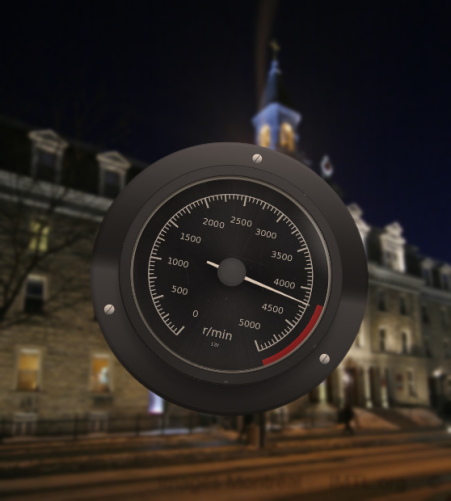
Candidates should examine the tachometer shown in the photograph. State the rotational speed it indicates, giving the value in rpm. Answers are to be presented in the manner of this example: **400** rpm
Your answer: **4200** rpm
